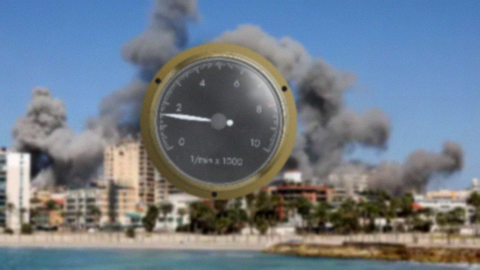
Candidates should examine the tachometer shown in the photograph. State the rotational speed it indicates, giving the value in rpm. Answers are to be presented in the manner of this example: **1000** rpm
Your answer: **1500** rpm
